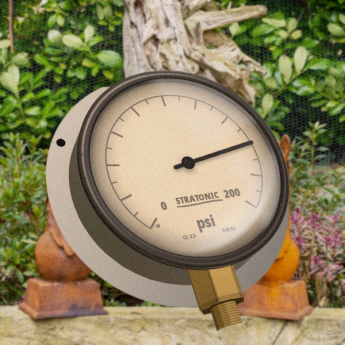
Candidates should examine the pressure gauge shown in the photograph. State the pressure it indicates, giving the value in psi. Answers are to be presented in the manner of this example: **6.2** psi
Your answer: **160** psi
